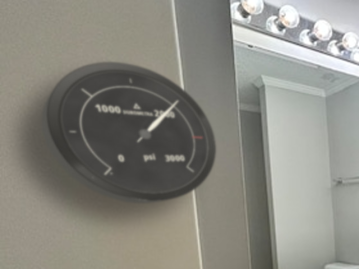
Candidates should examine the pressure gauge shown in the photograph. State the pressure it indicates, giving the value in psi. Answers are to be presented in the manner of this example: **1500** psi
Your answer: **2000** psi
